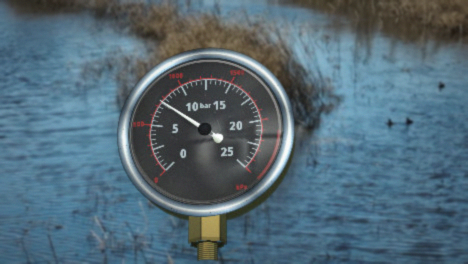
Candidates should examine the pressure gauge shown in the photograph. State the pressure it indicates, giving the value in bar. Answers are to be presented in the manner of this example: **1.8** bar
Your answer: **7.5** bar
